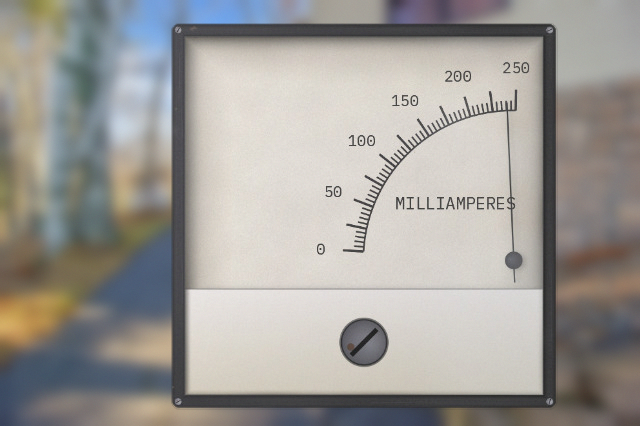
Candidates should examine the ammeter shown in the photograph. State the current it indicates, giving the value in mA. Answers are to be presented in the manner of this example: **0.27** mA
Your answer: **240** mA
